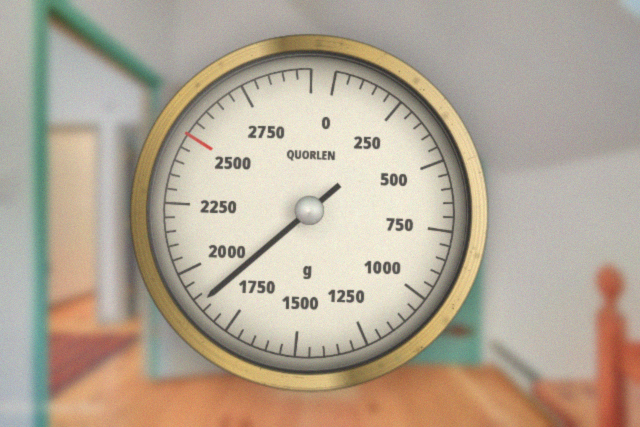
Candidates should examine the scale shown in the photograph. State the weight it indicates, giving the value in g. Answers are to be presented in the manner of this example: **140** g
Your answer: **1875** g
